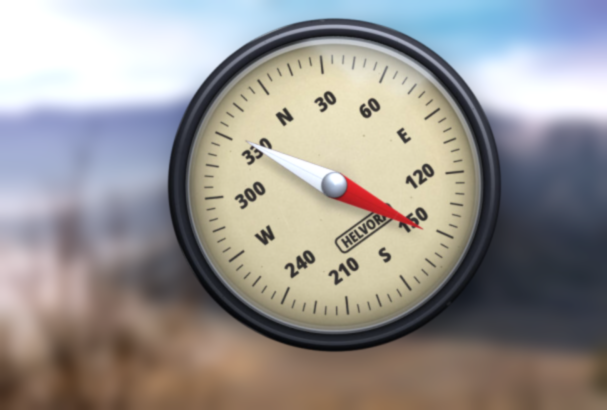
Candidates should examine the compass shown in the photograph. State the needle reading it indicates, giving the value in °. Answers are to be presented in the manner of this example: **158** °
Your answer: **152.5** °
